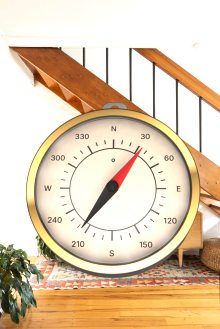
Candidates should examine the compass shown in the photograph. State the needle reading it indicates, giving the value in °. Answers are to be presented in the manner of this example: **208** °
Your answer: **35** °
